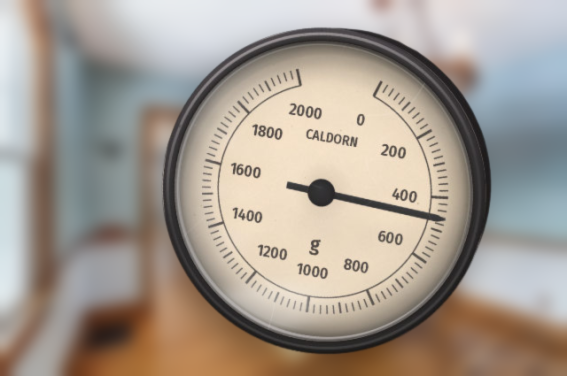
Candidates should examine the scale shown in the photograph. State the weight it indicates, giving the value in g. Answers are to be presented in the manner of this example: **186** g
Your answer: **460** g
